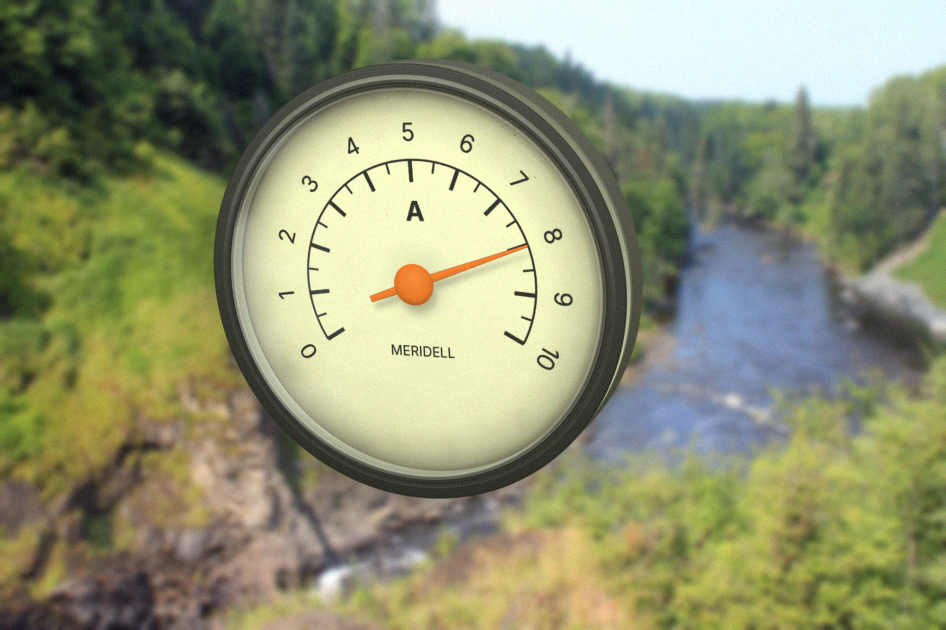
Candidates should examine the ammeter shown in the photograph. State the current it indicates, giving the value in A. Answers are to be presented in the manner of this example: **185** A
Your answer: **8** A
